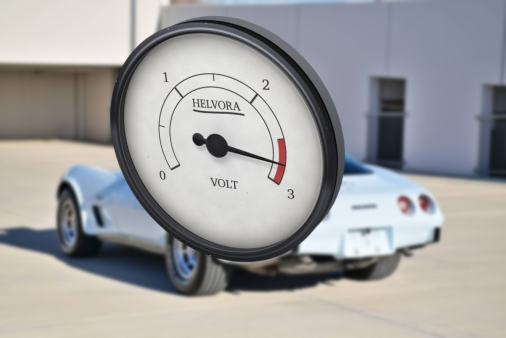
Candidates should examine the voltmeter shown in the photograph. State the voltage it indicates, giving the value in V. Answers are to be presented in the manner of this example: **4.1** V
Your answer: **2.75** V
